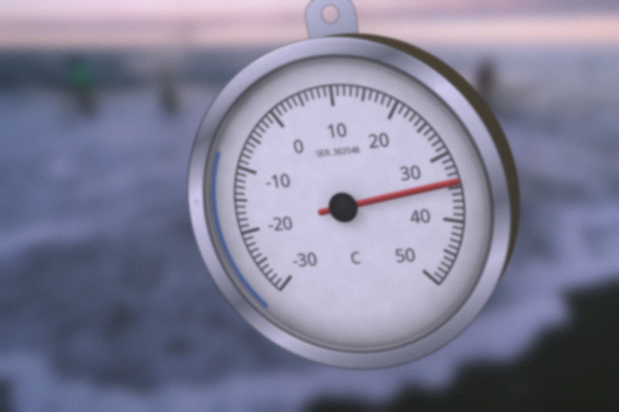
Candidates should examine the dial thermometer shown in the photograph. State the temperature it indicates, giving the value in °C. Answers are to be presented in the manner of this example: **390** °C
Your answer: **34** °C
